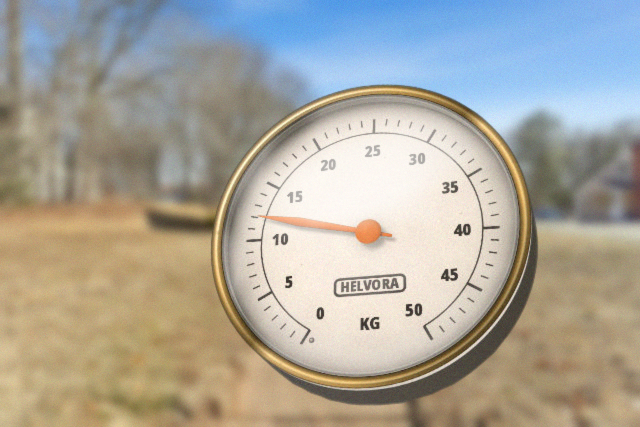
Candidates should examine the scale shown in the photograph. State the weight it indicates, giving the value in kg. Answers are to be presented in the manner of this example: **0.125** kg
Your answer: **12** kg
